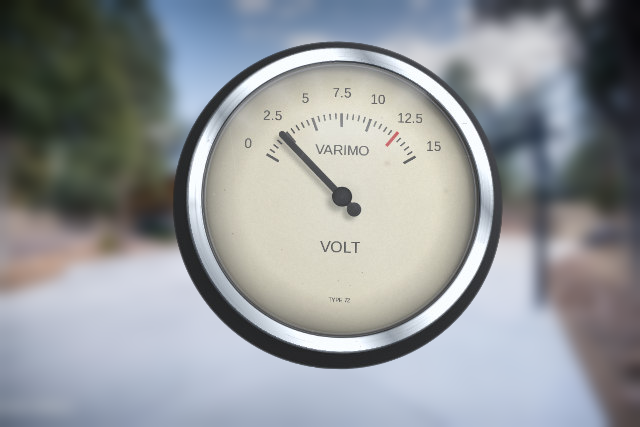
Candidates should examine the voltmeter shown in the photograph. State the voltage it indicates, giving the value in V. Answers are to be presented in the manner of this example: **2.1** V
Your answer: **2** V
